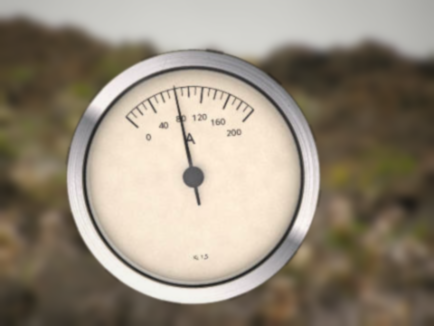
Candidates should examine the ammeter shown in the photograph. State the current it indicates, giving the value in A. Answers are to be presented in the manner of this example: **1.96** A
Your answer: **80** A
